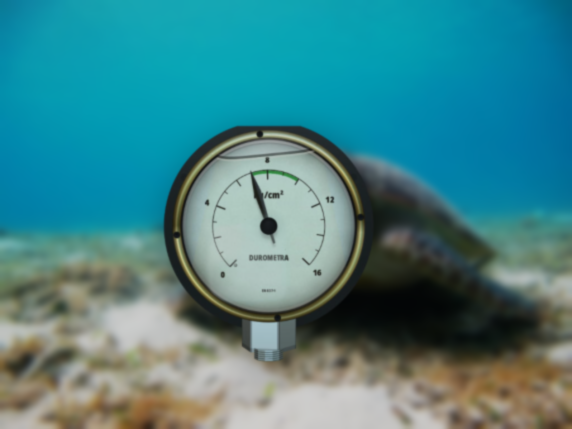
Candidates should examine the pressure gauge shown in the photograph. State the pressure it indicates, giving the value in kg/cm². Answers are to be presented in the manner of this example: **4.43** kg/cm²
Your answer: **7** kg/cm²
